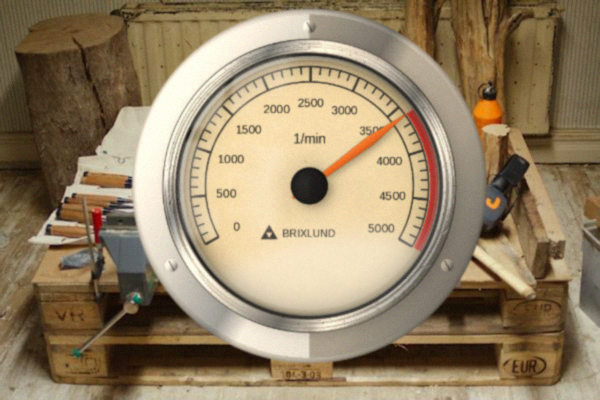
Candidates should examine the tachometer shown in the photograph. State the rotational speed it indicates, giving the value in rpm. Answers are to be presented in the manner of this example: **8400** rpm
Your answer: **3600** rpm
